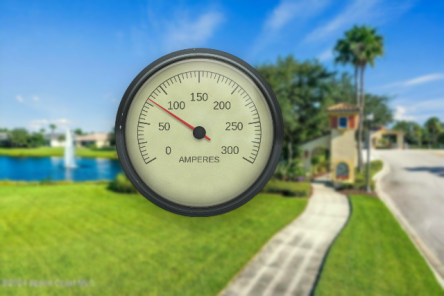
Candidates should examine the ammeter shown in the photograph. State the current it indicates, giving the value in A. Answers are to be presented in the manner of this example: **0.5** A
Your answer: **80** A
